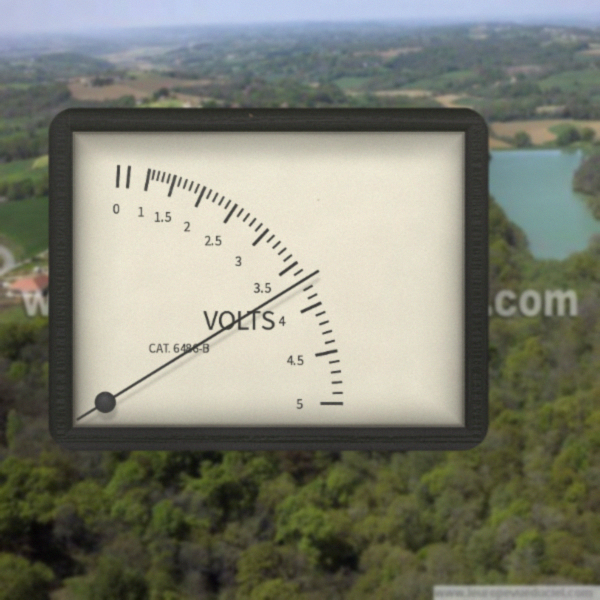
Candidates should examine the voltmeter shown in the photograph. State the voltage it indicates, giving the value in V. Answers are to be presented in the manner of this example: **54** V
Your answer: **3.7** V
